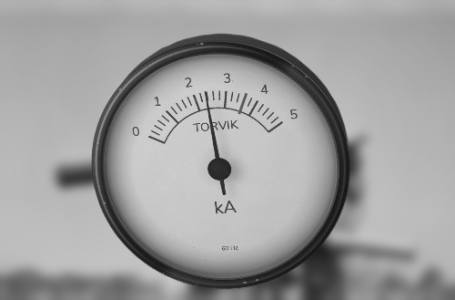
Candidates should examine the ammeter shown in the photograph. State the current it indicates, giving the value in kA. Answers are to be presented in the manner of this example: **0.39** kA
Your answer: **2.4** kA
